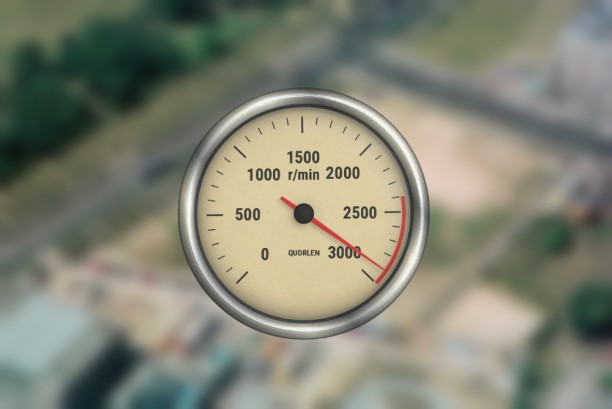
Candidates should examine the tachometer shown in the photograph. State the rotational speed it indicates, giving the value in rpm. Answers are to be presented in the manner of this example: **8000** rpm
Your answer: **2900** rpm
